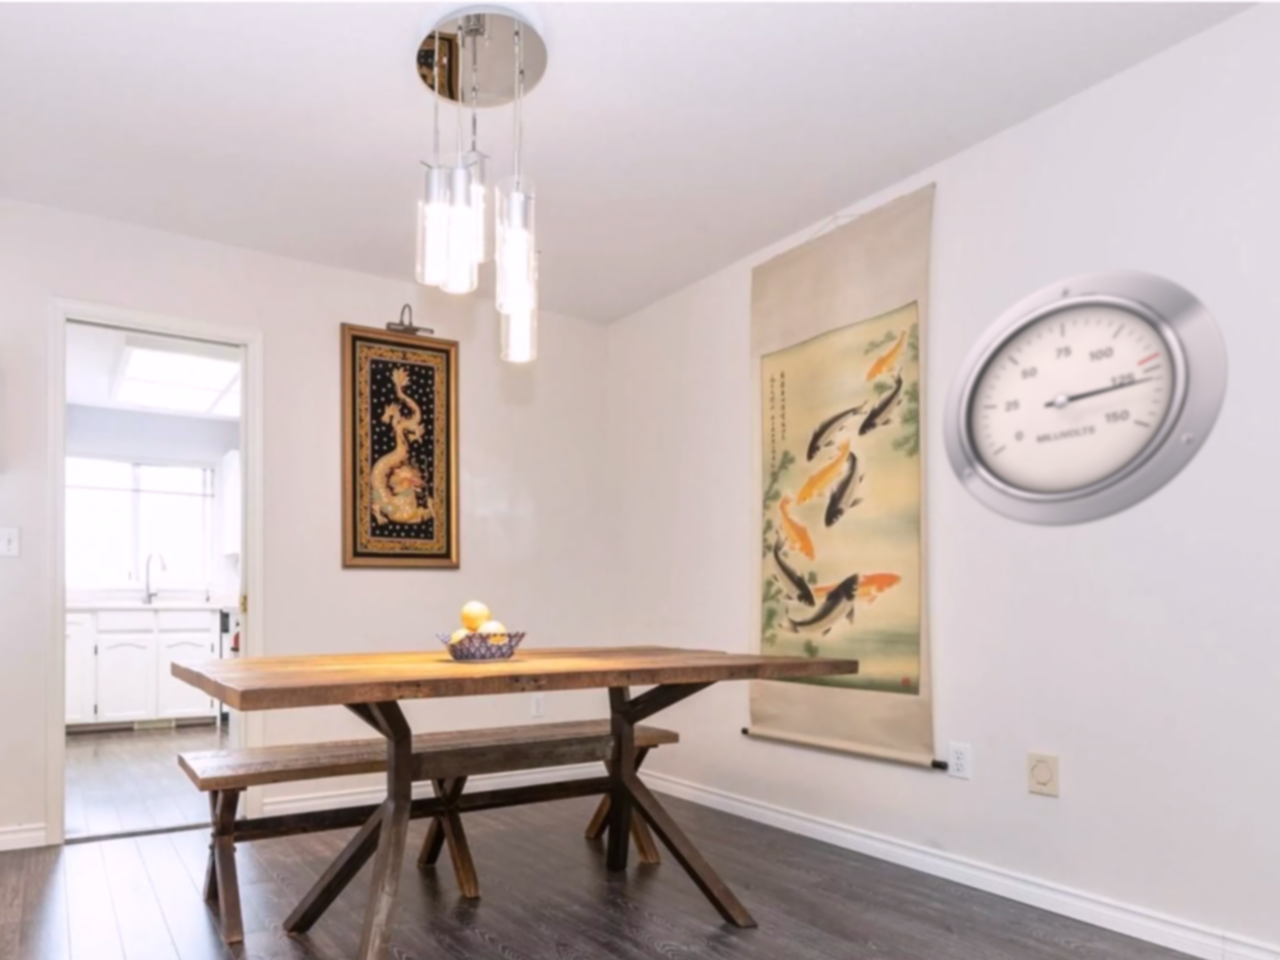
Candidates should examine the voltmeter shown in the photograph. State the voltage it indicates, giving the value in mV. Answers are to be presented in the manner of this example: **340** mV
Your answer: **130** mV
